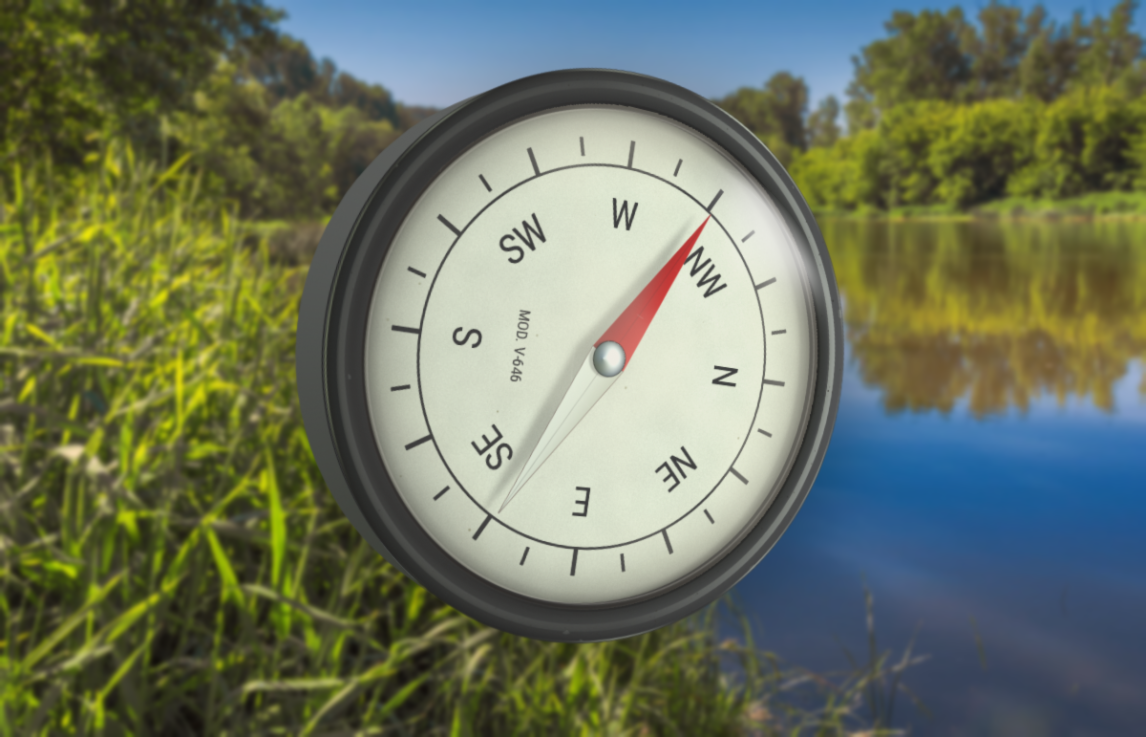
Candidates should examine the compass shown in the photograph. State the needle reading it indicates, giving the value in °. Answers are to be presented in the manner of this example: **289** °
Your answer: **300** °
